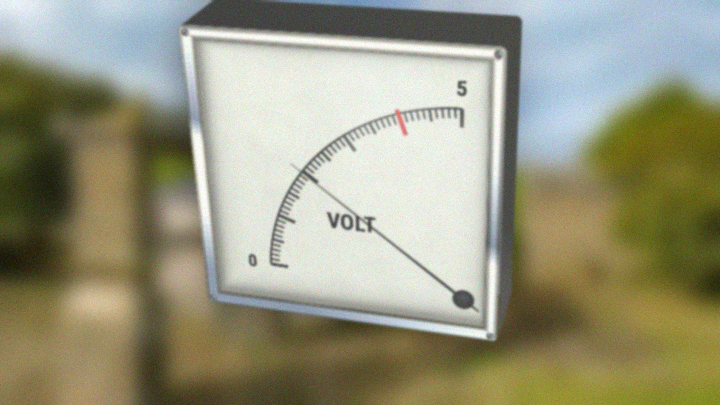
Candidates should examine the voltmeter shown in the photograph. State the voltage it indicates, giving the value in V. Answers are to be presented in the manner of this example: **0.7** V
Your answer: **2** V
